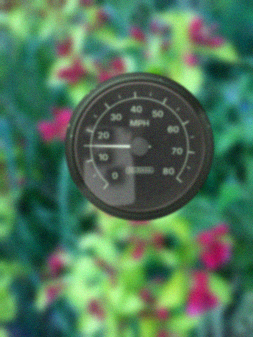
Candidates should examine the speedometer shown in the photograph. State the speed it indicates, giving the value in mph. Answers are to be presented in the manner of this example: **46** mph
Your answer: **15** mph
